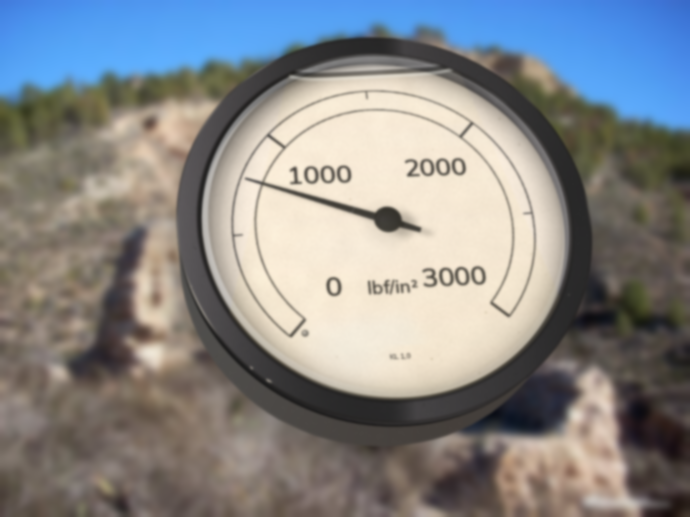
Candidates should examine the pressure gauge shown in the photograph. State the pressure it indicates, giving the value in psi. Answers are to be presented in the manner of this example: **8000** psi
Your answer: **750** psi
